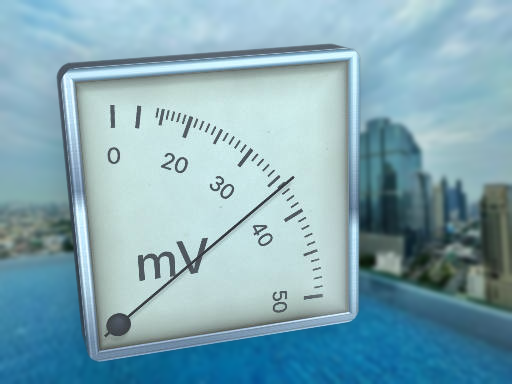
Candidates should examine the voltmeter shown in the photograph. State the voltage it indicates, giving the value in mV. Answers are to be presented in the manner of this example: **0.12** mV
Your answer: **36** mV
